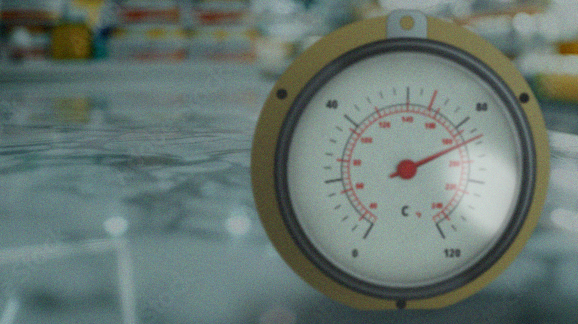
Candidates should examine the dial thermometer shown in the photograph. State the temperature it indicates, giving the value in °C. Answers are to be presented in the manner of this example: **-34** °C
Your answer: **86** °C
